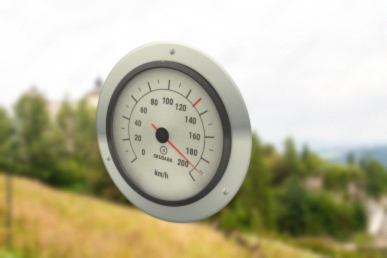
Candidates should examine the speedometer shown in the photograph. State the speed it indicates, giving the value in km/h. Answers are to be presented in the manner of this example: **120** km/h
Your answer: **190** km/h
